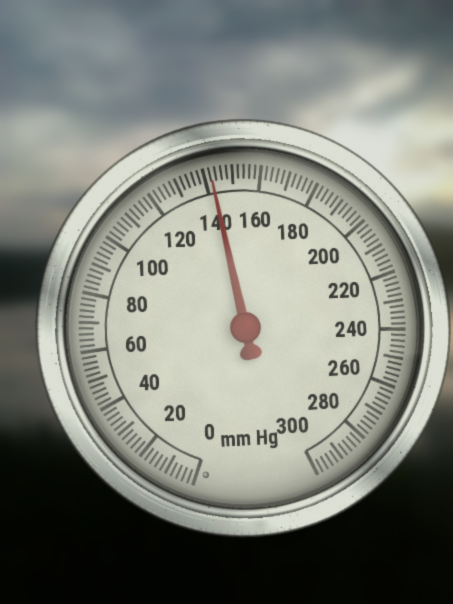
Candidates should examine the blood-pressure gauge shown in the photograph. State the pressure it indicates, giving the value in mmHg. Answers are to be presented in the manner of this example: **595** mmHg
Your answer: **142** mmHg
